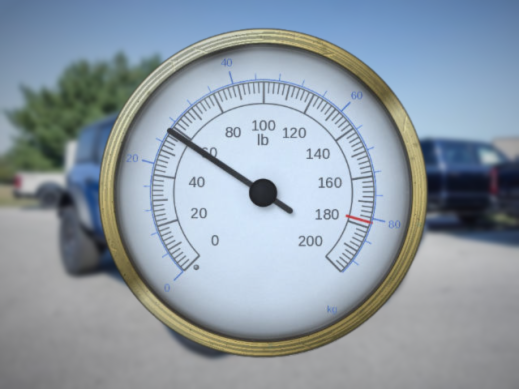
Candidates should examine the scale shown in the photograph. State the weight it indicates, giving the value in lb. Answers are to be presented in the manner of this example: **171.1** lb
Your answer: **58** lb
